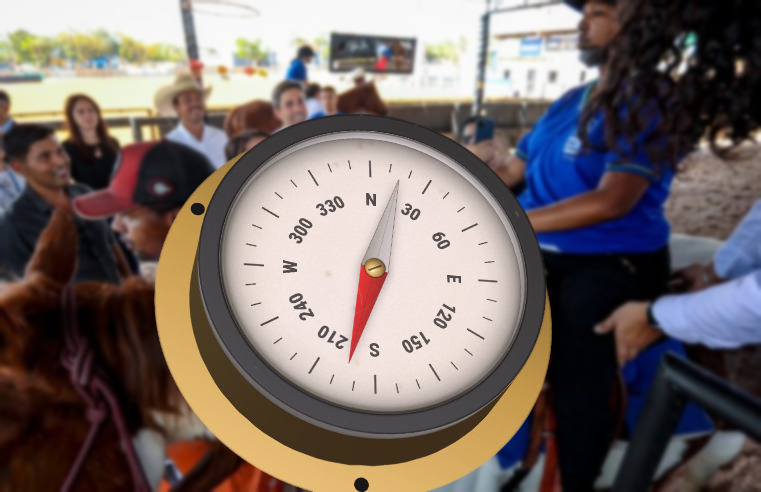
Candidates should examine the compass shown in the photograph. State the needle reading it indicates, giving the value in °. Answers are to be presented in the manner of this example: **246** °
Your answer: **195** °
